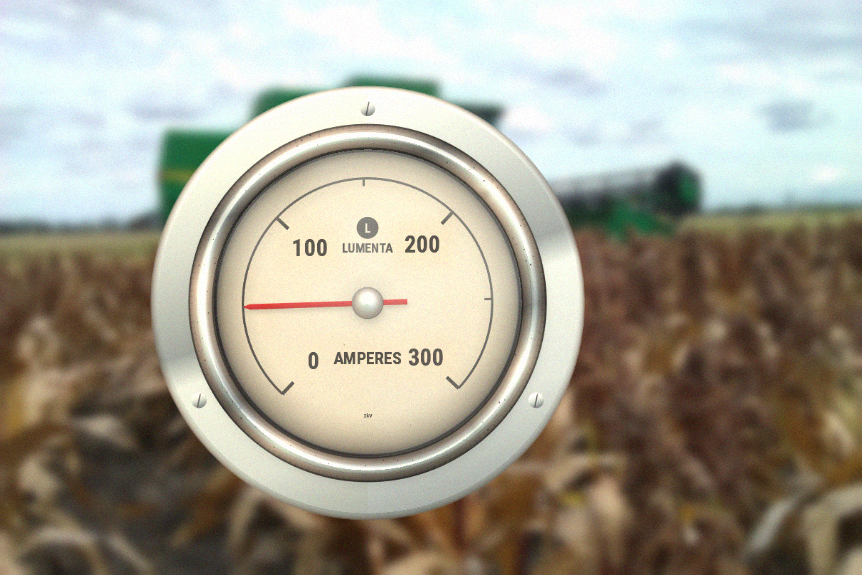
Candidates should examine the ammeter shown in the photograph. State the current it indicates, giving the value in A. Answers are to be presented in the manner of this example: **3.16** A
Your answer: **50** A
